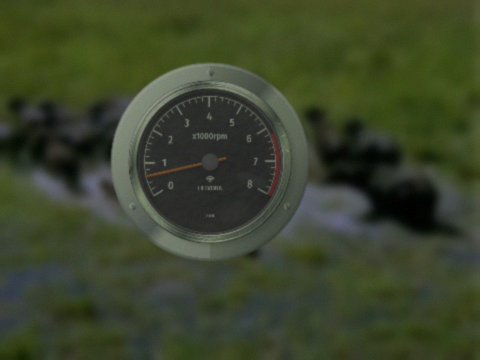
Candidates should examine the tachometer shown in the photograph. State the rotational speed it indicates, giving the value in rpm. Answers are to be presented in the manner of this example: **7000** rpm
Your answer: **600** rpm
